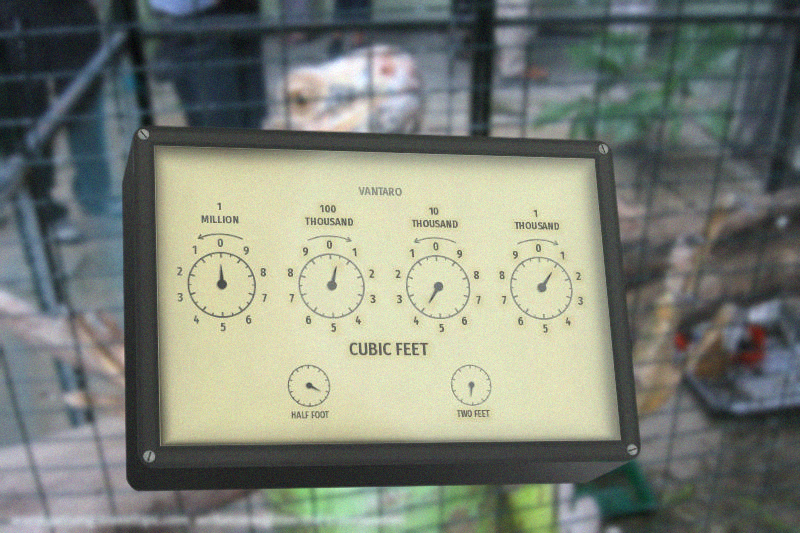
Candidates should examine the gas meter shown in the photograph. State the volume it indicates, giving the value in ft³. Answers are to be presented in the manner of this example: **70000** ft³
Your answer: **4100** ft³
